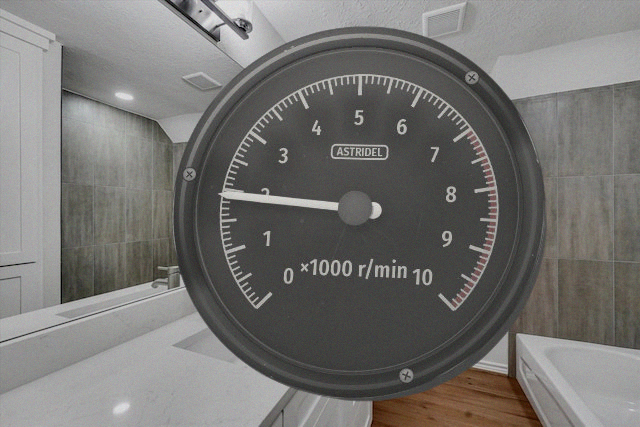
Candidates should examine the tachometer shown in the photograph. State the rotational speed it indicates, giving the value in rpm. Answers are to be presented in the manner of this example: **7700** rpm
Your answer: **1900** rpm
